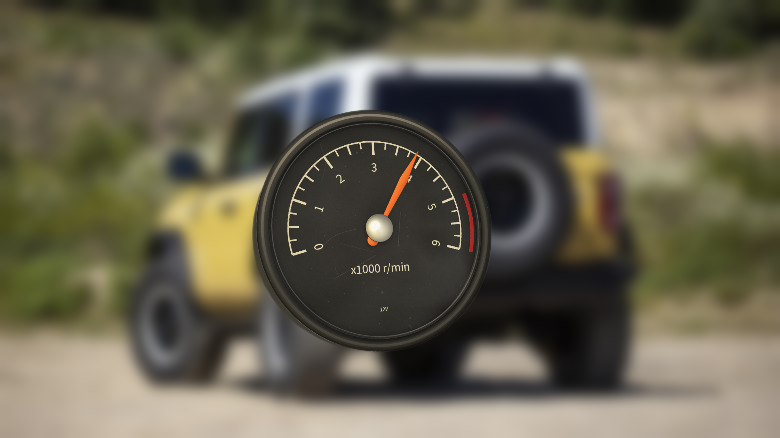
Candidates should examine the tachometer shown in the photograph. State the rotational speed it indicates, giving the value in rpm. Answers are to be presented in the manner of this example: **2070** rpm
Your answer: **3875** rpm
